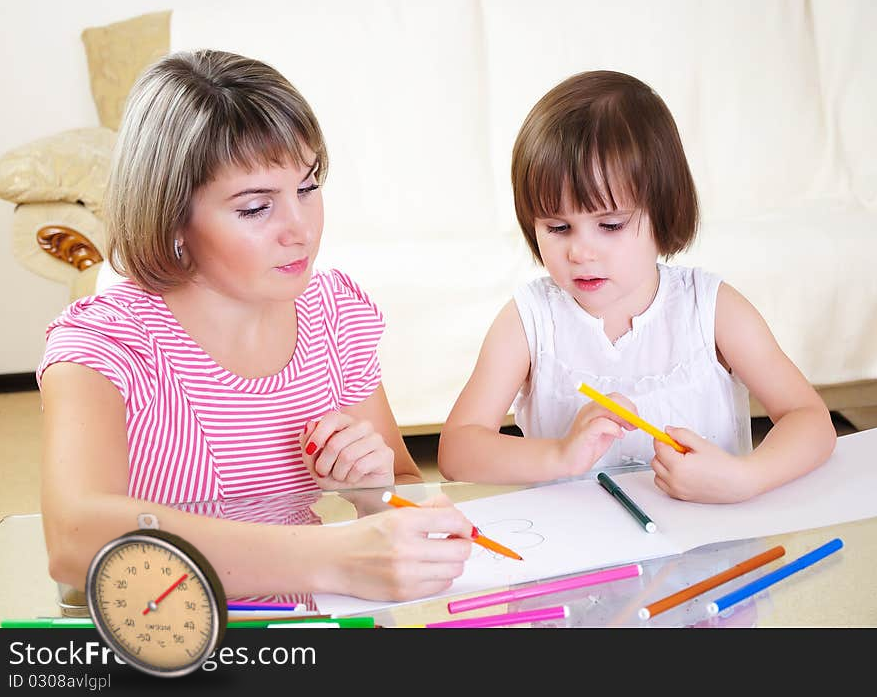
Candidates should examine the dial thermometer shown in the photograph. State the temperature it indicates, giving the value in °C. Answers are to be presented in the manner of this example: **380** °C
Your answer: **18** °C
